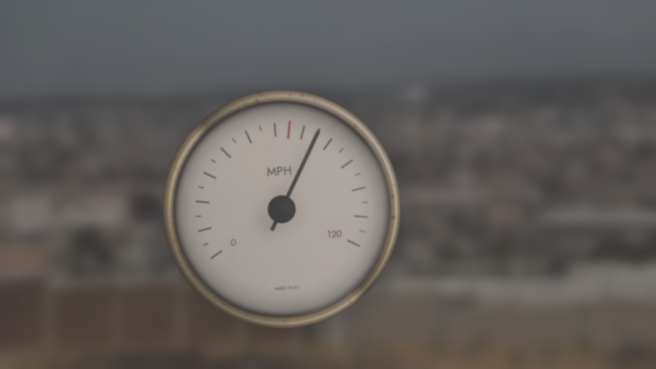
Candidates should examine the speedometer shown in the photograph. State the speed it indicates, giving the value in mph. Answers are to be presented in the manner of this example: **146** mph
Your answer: **75** mph
